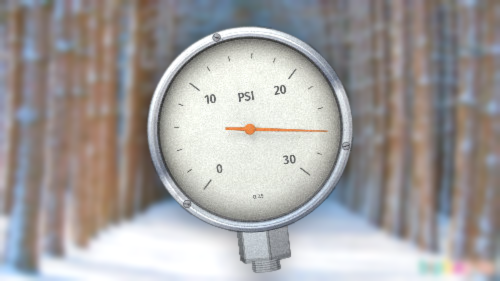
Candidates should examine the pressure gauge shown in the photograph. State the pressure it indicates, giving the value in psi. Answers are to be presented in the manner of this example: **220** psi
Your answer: **26** psi
